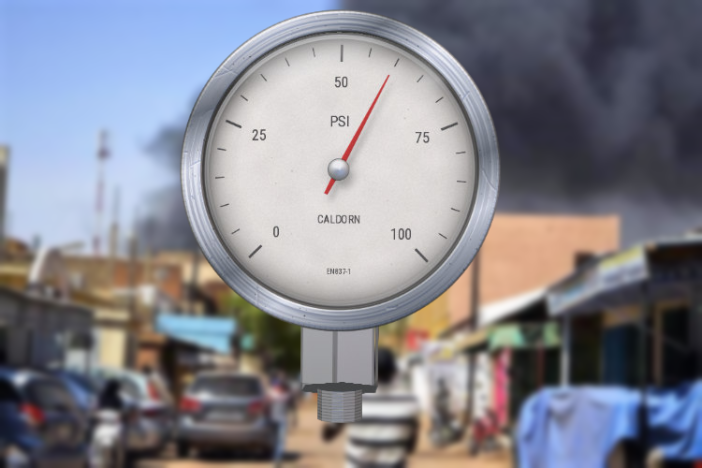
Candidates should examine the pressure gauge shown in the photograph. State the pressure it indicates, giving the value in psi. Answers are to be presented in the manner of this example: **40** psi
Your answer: **60** psi
